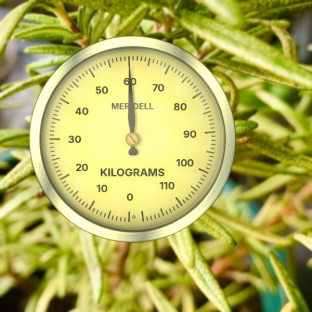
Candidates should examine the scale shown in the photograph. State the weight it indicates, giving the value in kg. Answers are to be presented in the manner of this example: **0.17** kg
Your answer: **60** kg
